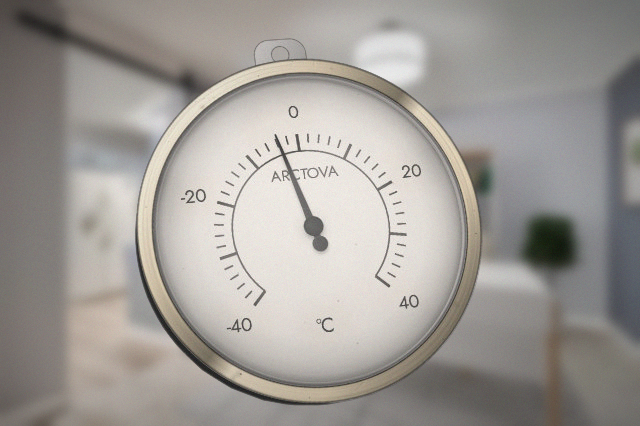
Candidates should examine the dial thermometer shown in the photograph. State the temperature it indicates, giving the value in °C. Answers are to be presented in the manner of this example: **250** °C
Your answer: **-4** °C
